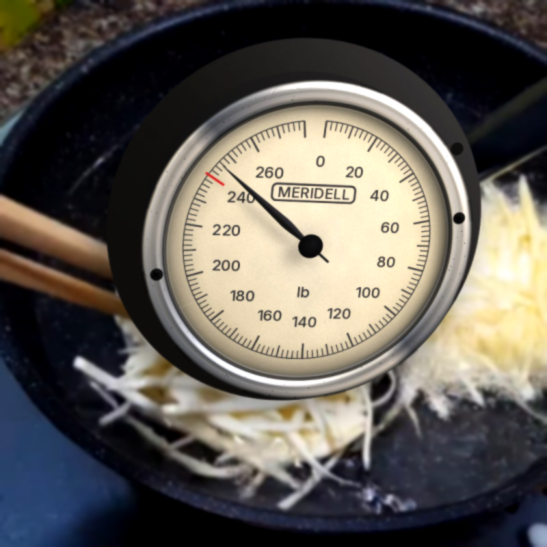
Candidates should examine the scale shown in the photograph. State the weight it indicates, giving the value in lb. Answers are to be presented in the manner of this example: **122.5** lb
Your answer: **246** lb
